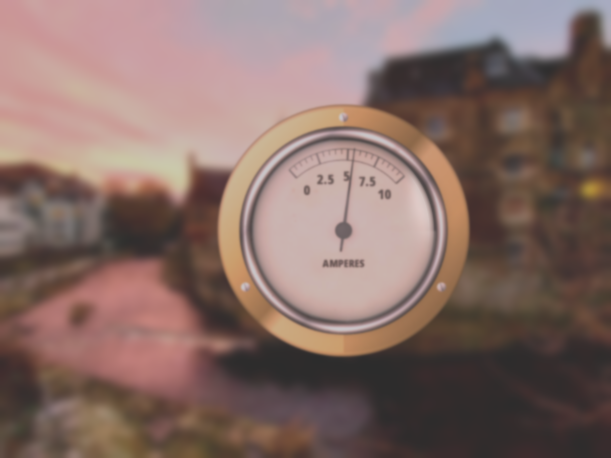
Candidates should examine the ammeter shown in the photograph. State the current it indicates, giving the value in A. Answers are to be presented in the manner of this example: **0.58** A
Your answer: **5.5** A
